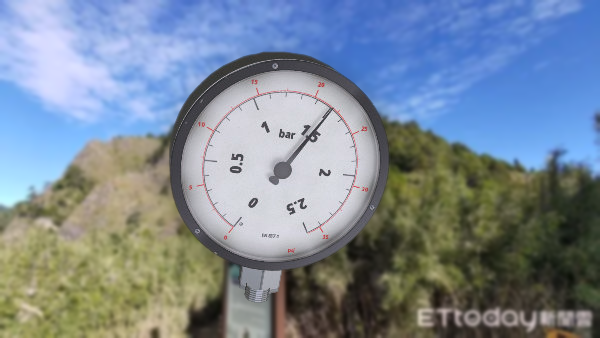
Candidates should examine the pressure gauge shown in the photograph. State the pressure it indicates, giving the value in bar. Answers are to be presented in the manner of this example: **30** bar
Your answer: **1.5** bar
